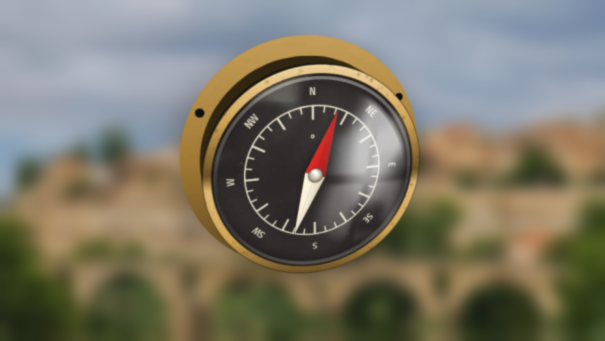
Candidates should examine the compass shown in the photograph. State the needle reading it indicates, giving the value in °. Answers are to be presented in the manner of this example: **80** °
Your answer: **20** °
